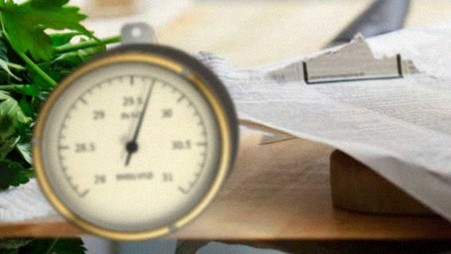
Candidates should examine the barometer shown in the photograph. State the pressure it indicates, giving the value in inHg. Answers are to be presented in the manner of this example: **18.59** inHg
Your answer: **29.7** inHg
